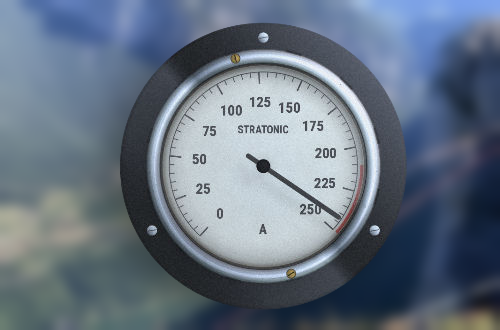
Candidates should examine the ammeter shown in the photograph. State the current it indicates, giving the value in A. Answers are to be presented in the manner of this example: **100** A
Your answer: **242.5** A
